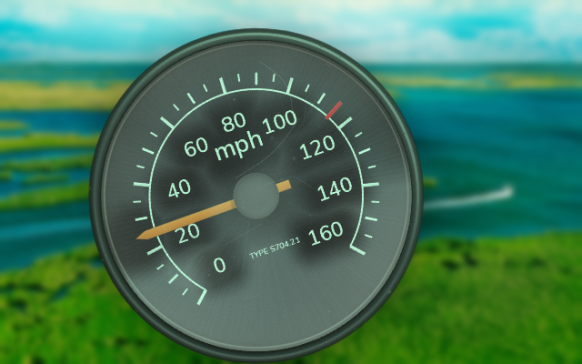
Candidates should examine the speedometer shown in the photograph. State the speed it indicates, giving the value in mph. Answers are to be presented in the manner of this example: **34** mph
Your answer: **25** mph
